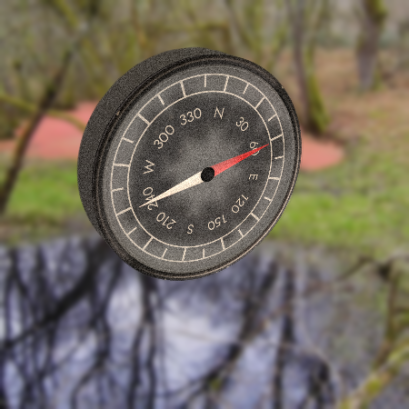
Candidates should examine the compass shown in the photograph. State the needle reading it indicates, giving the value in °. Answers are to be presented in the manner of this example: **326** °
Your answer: **60** °
